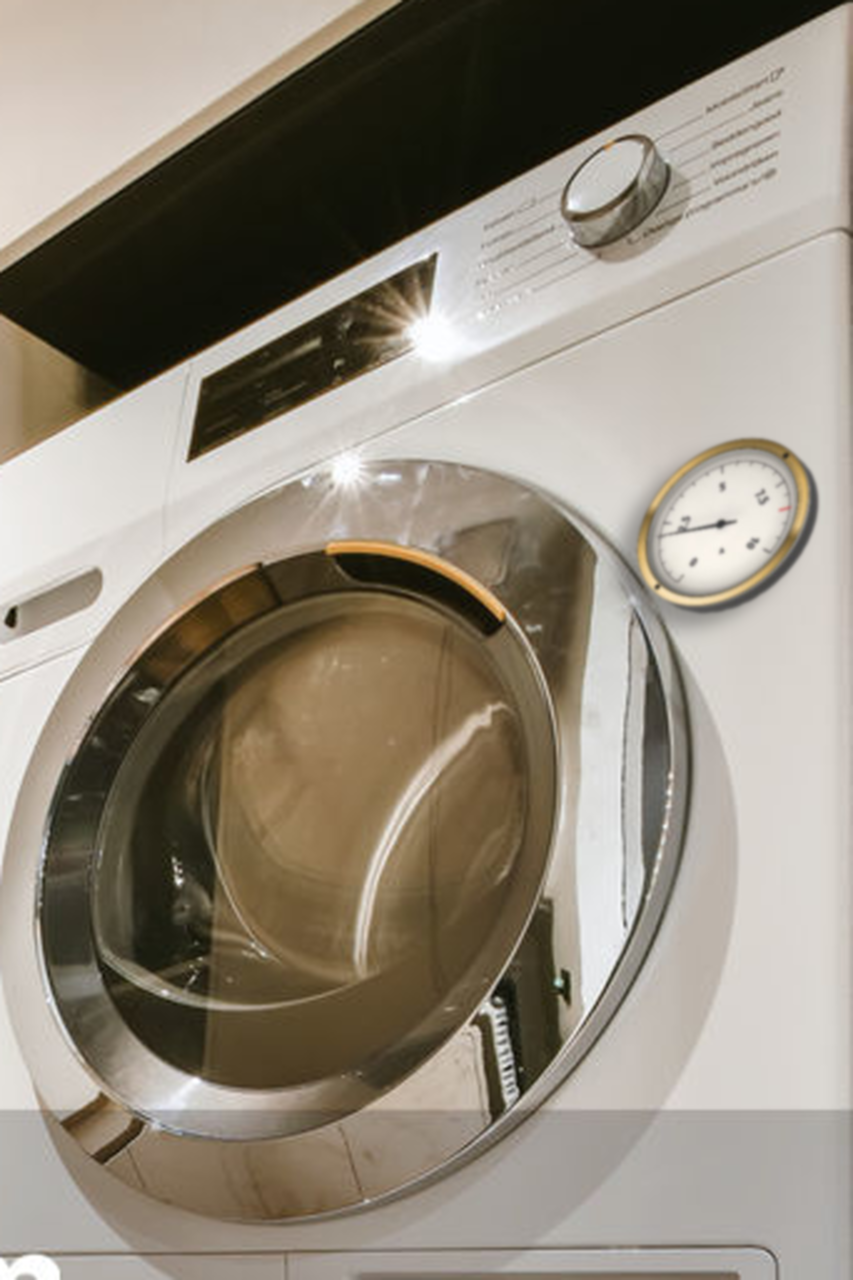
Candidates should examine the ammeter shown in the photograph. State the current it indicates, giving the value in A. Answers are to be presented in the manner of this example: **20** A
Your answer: **2** A
